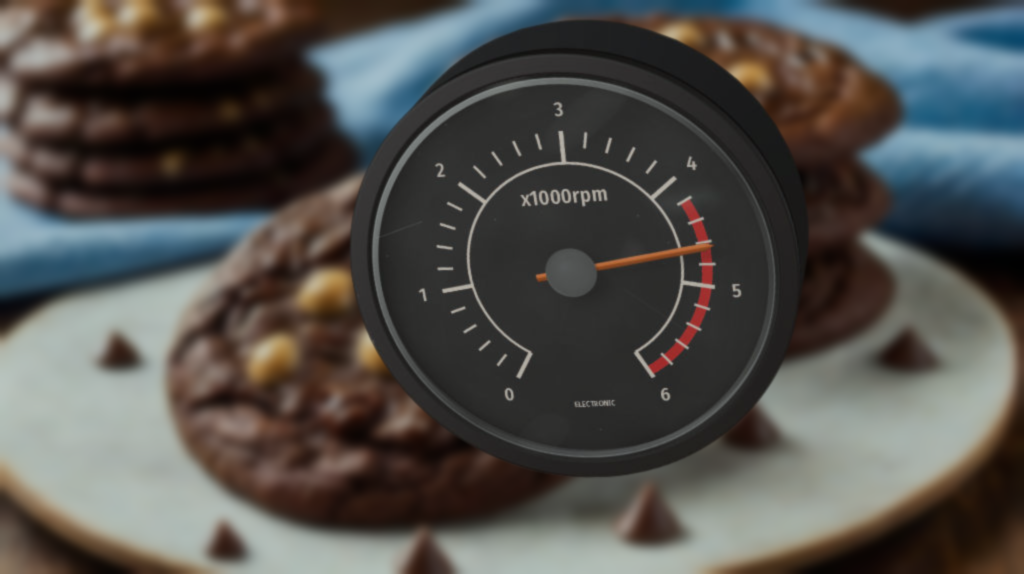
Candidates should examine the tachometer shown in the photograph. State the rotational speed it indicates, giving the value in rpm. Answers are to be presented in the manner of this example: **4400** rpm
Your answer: **4600** rpm
